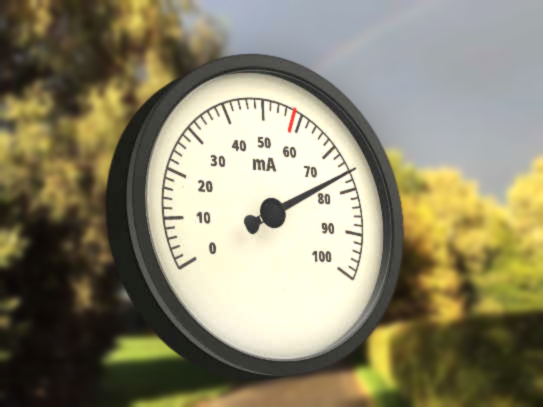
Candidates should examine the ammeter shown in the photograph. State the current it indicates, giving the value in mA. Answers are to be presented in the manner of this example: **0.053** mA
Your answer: **76** mA
